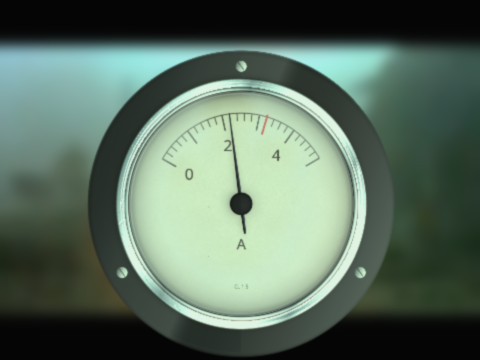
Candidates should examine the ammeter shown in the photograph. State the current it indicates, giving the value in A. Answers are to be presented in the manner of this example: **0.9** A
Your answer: **2.2** A
